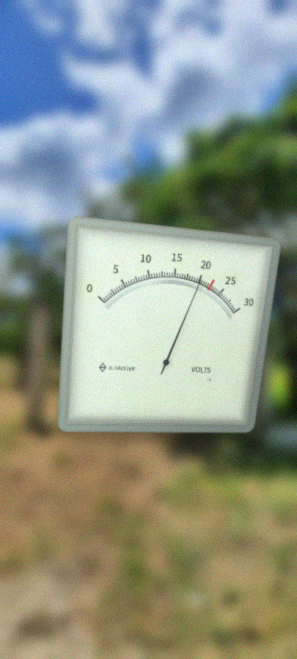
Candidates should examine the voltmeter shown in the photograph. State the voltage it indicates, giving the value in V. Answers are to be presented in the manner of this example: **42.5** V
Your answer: **20** V
